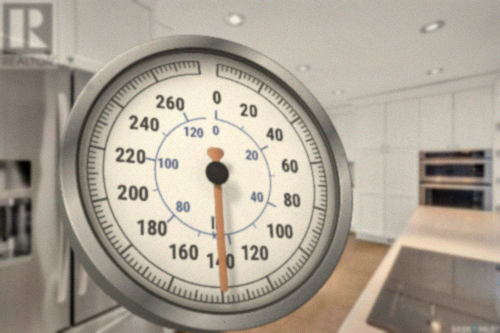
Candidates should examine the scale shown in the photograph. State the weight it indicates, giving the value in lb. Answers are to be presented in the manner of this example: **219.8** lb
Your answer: **140** lb
